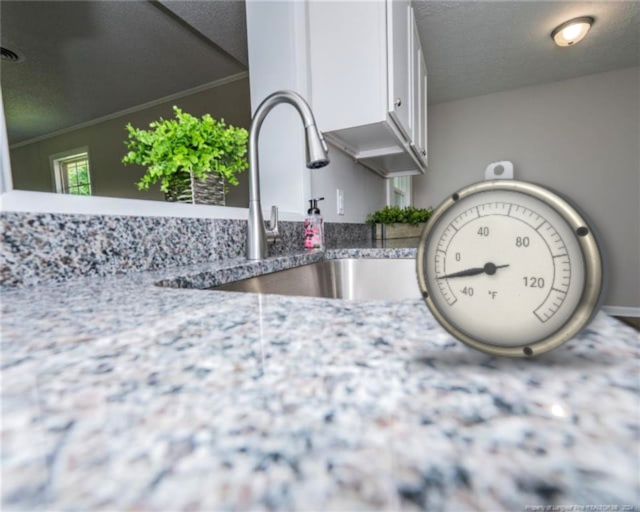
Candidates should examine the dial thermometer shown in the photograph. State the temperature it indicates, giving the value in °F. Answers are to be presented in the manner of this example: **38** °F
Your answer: **-20** °F
